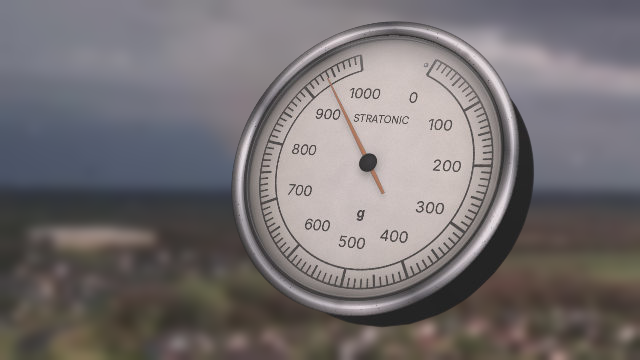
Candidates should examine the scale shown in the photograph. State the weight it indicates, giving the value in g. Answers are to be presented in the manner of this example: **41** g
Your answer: **940** g
